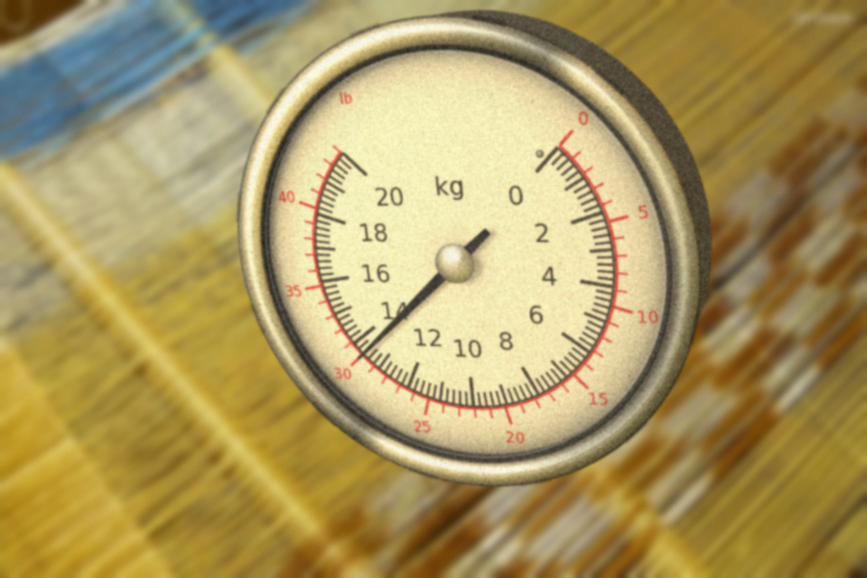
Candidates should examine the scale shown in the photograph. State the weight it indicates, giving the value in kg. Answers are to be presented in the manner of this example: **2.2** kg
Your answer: **13.6** kg
